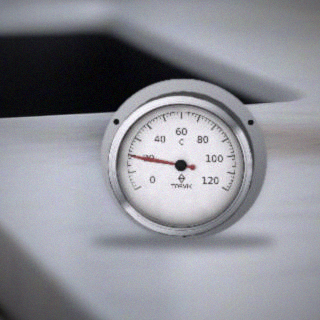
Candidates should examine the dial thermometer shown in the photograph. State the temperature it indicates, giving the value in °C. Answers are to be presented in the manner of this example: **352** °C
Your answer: **20** °C
